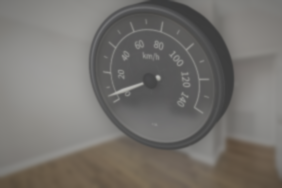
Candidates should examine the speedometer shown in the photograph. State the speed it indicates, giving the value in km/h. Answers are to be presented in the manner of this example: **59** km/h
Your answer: **5** km/h
